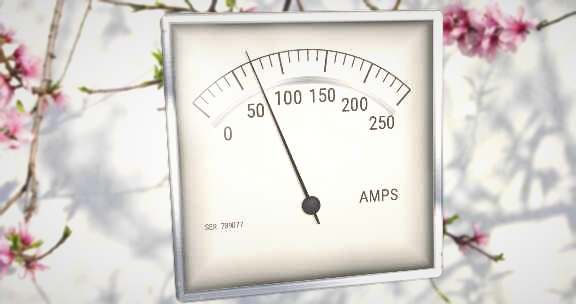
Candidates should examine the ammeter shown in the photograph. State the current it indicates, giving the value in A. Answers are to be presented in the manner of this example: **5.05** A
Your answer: **70** A
